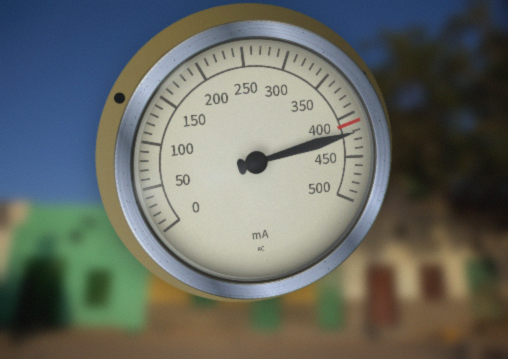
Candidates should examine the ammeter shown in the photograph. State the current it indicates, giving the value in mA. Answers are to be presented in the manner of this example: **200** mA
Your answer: **420** mA
